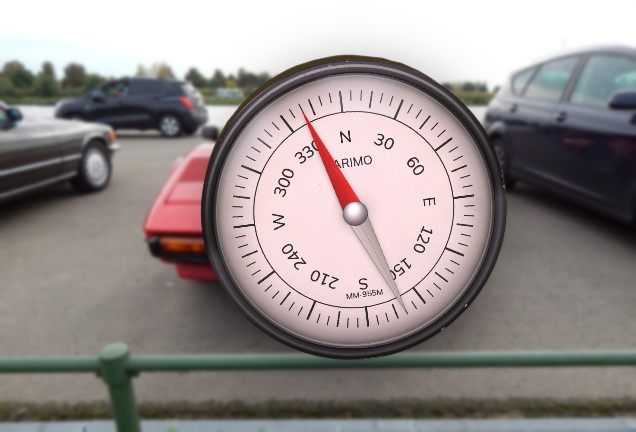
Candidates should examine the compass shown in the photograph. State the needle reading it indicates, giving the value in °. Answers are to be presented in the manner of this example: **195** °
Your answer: **340** °
